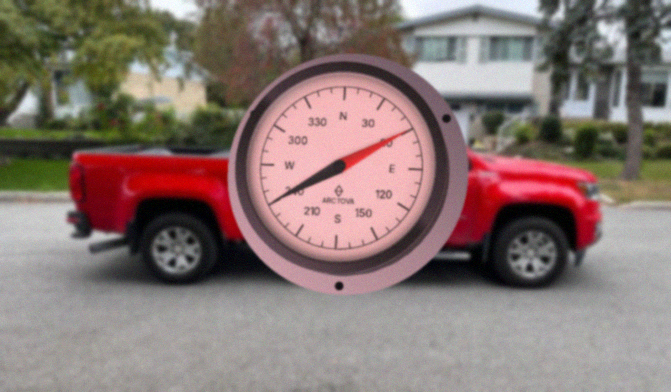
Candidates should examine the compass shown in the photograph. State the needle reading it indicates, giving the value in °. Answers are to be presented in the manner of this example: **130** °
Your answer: **60** °
